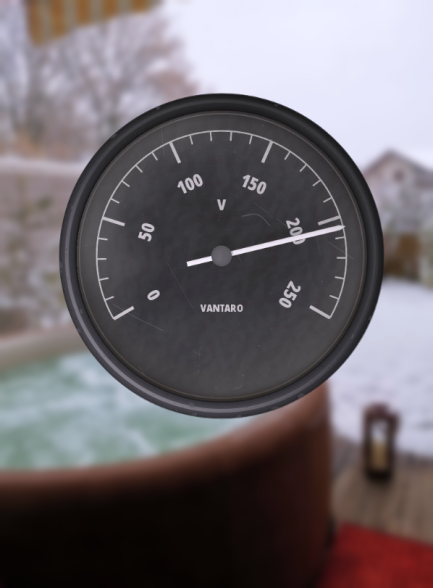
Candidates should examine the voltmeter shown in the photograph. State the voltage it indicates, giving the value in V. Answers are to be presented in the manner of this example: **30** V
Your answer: **205** V
